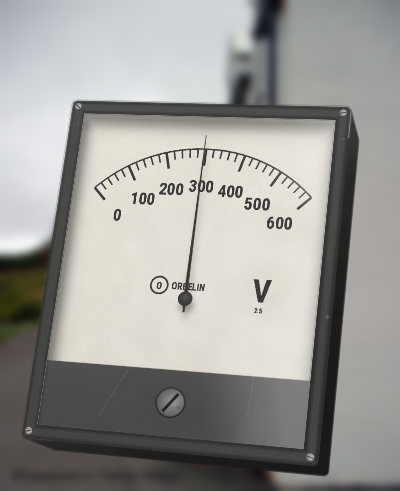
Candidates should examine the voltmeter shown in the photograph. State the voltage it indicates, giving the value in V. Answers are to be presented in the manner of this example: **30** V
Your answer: **300** V
